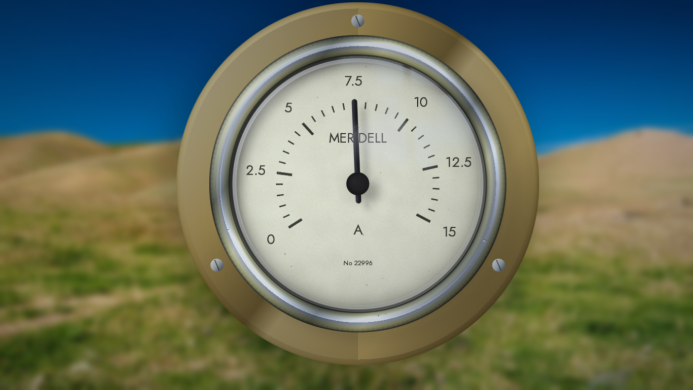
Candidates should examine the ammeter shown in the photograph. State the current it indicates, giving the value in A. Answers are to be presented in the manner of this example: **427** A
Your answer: **7.5** A
